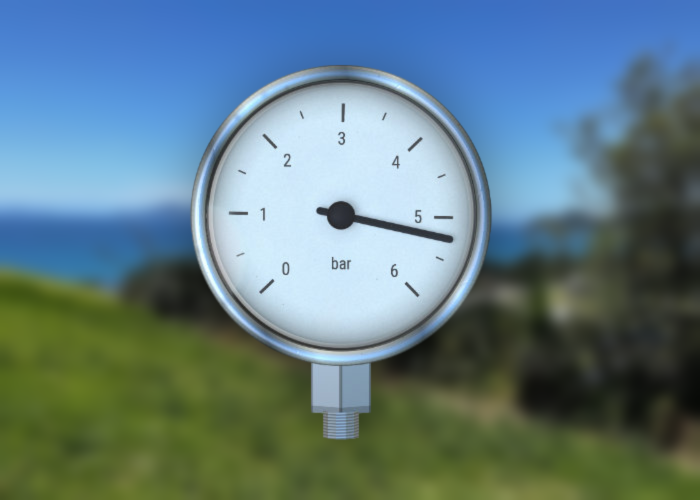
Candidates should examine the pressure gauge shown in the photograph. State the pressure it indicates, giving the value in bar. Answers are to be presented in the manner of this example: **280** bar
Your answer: **5.25** bar
